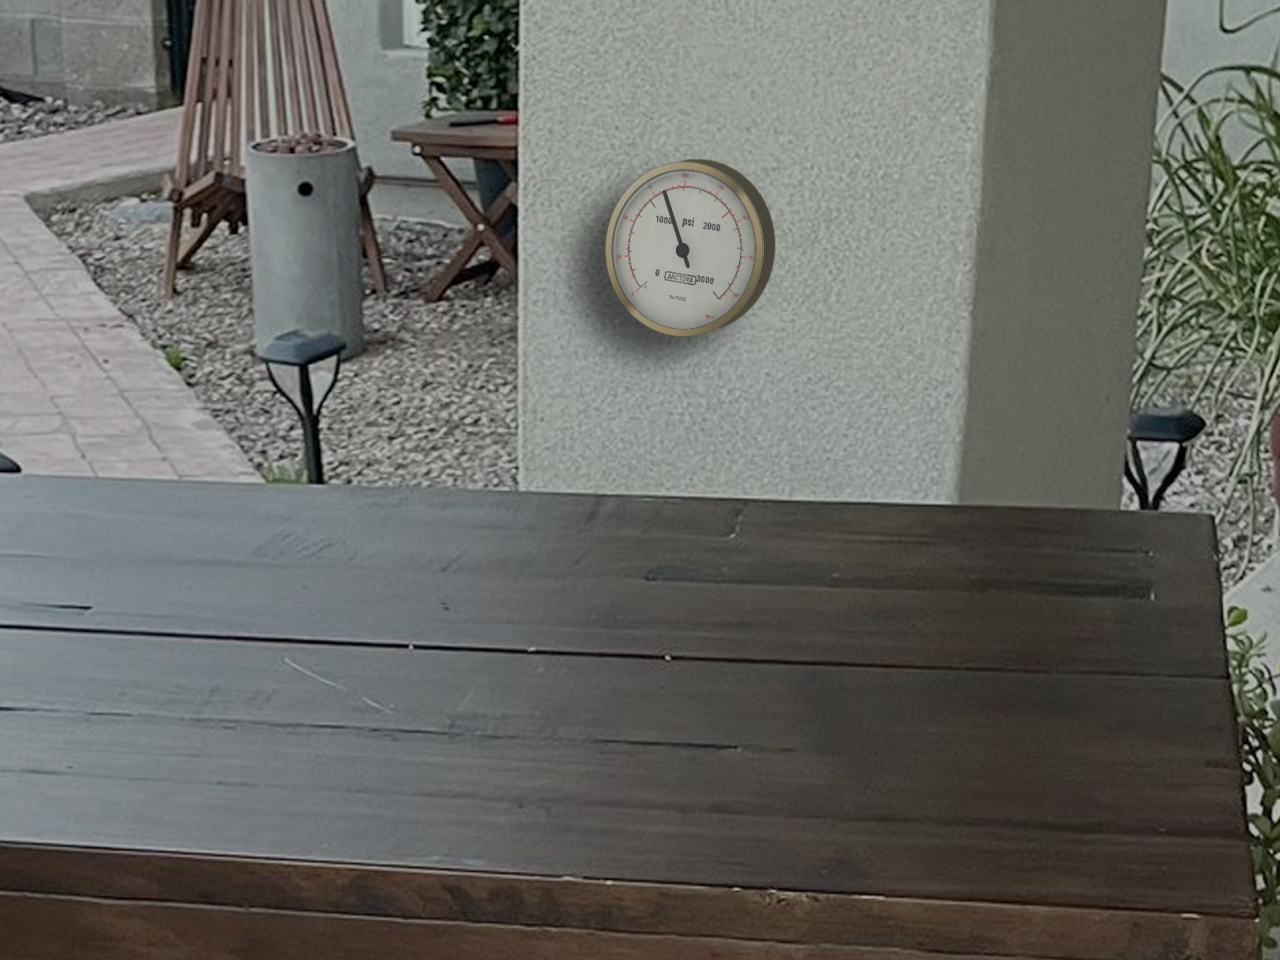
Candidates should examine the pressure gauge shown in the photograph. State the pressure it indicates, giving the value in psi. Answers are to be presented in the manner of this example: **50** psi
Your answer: **1200** psi
